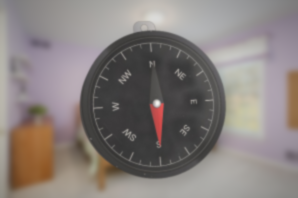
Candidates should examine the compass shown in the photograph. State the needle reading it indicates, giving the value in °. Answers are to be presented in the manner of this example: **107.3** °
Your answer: **180** °
